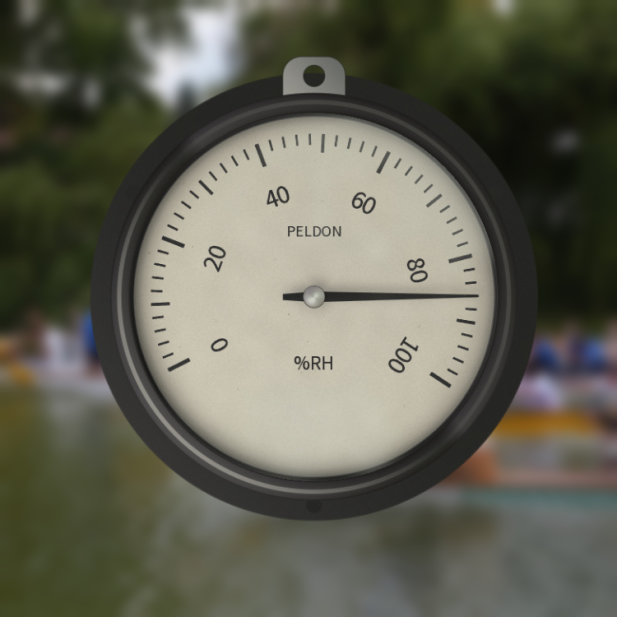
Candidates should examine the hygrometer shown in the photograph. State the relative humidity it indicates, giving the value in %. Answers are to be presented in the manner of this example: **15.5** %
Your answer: **86** %
